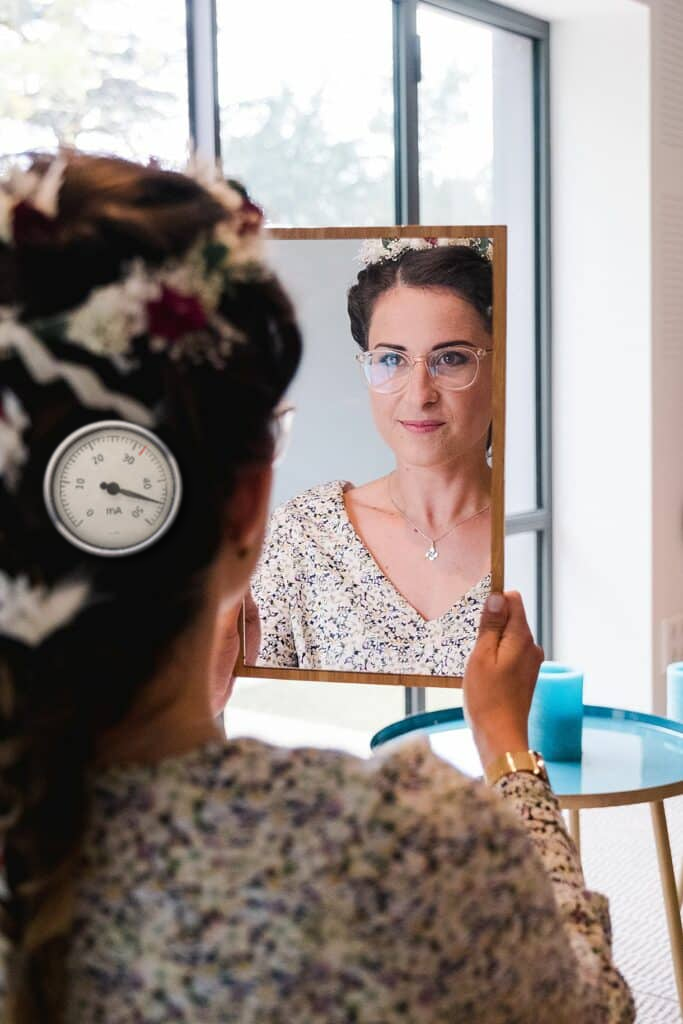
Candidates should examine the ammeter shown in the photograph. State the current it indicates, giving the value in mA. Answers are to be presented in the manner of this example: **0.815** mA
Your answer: **45** mA
